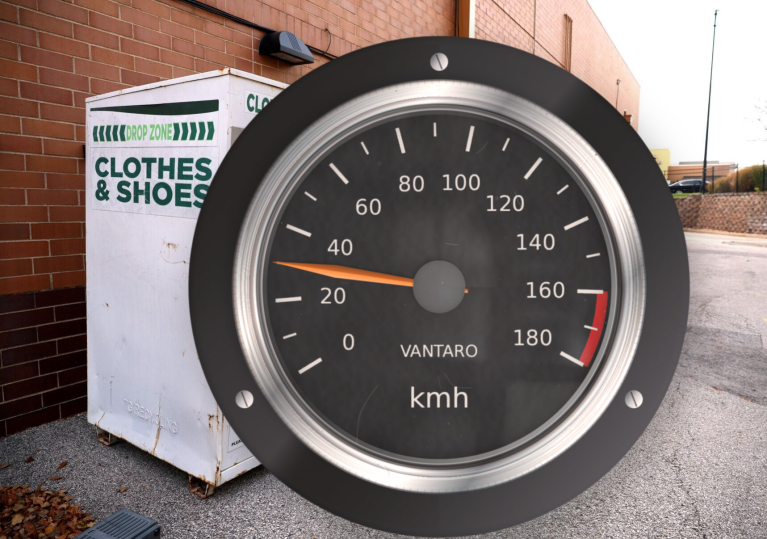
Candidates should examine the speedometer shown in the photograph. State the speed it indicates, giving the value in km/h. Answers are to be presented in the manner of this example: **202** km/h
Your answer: **30** km/h
